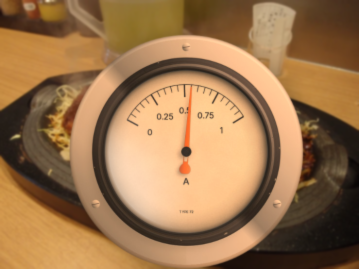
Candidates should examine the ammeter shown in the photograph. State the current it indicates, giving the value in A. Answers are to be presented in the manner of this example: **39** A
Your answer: **0.55** A
